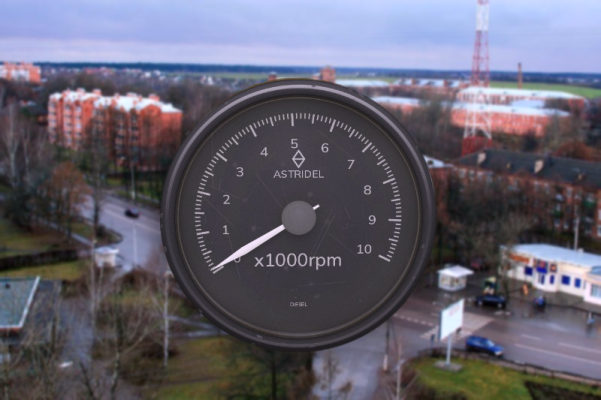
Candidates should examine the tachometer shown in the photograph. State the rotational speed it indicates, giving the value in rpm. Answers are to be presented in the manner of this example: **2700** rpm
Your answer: **100** rpm
